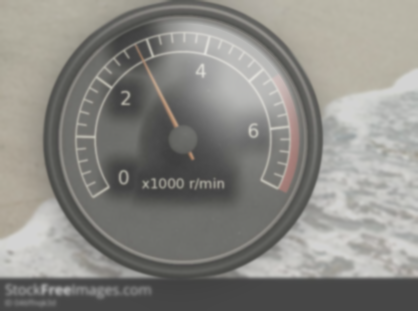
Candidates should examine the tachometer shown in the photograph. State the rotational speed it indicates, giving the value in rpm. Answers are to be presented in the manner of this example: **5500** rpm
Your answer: **2800** rpm
